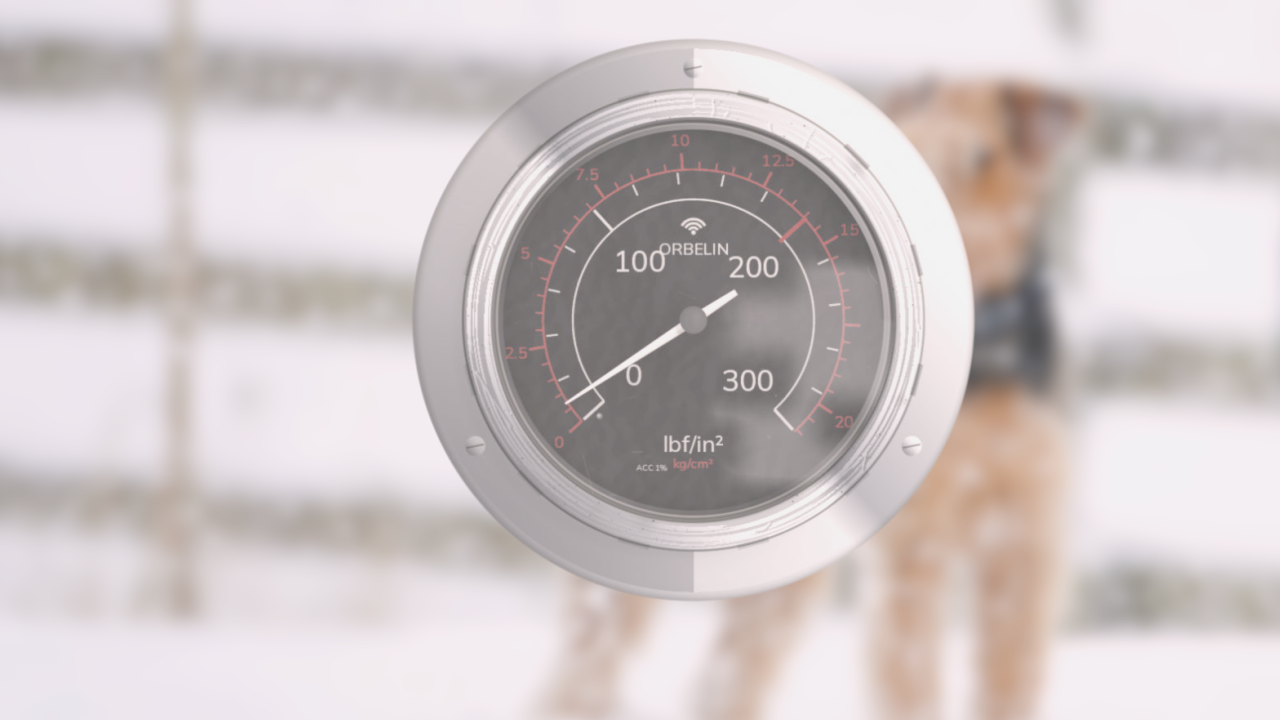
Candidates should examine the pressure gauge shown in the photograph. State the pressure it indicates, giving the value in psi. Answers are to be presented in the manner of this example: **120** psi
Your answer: **10** psi
